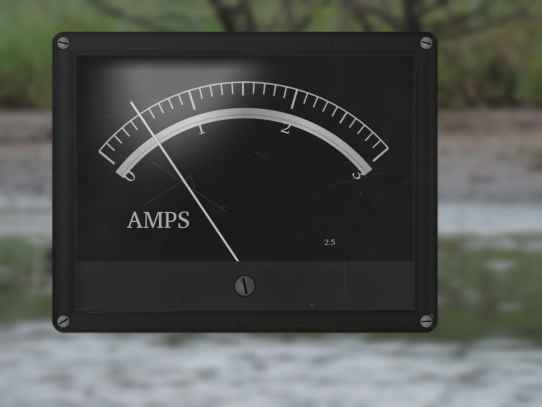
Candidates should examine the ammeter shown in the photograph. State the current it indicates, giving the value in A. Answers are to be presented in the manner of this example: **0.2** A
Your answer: **0.5** A
